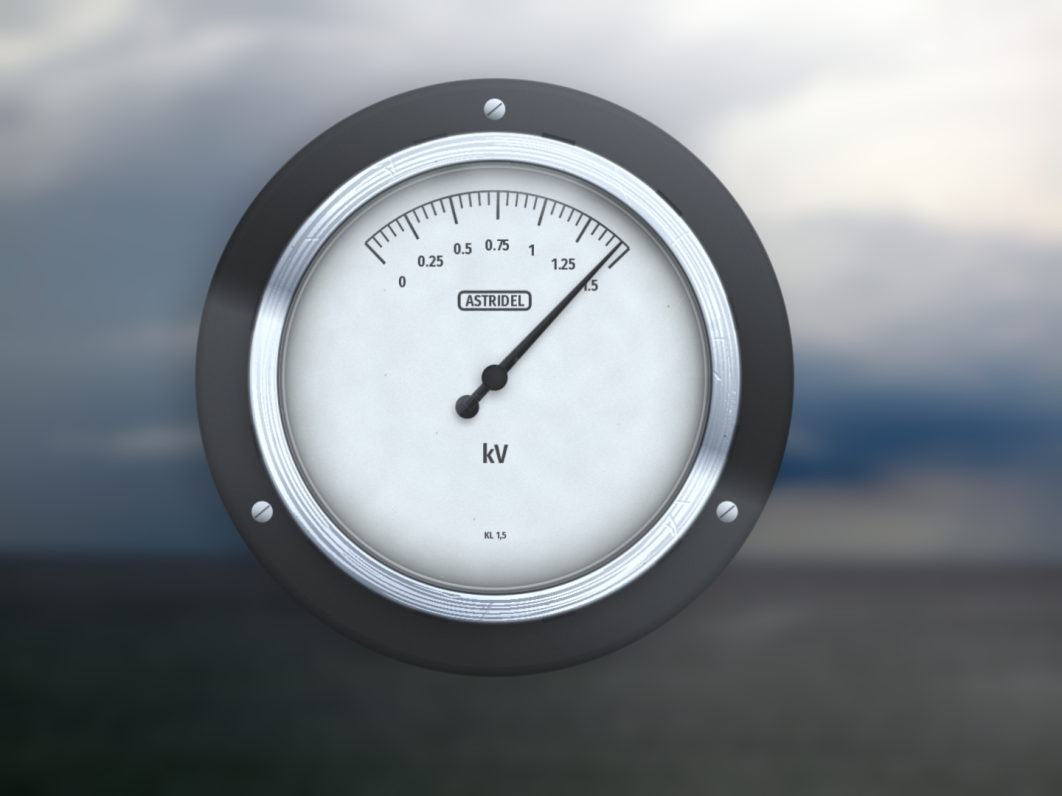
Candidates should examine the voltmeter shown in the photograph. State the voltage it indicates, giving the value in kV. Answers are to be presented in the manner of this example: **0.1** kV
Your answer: **1.45** kV
